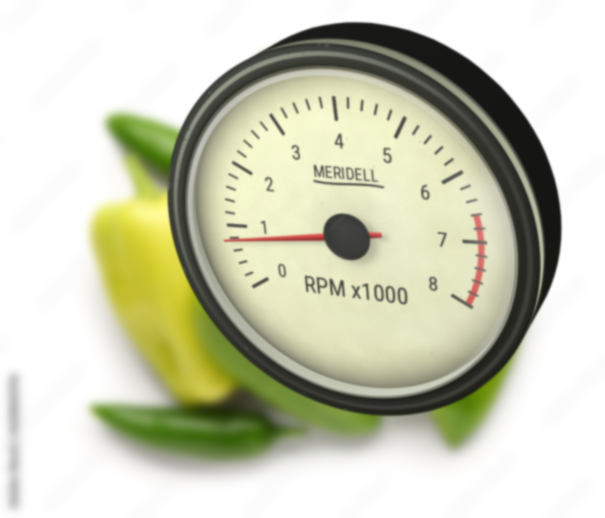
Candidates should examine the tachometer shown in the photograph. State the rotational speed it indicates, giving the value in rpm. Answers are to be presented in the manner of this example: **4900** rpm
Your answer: **800** rpm
